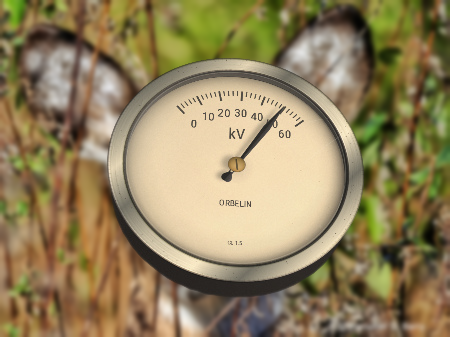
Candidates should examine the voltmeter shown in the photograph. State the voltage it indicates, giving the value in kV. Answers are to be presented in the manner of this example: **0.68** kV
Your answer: **50** kV
